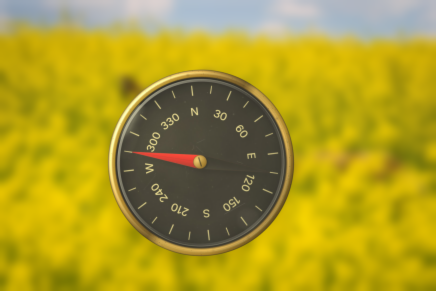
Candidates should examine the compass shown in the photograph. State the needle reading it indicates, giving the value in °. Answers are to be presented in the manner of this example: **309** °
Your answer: **285** °
